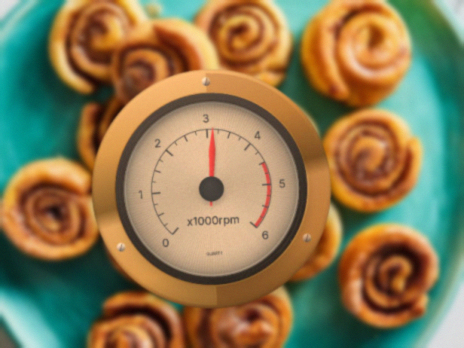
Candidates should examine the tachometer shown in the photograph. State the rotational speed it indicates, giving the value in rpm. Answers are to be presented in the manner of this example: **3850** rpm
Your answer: **3125** rpm
